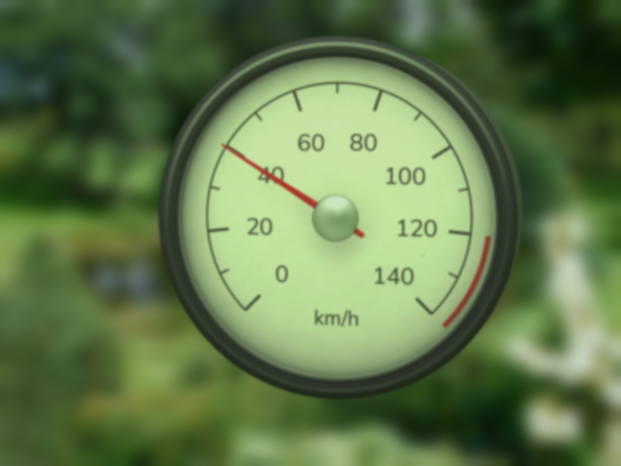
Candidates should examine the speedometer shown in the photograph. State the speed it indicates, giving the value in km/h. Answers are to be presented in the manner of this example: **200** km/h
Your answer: **40** km/h
